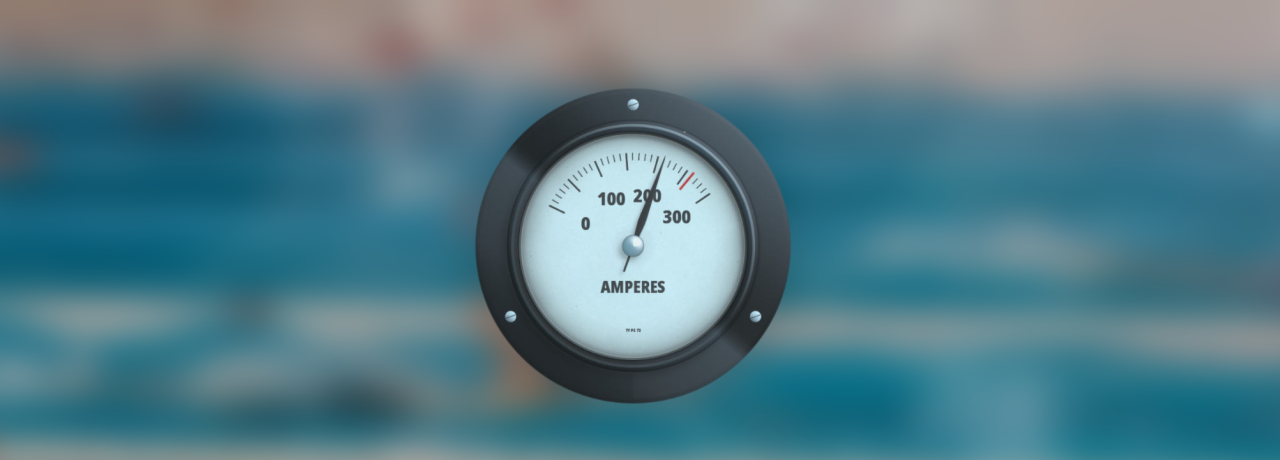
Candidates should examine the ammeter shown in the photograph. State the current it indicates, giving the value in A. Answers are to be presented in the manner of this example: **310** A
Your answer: **210** A
